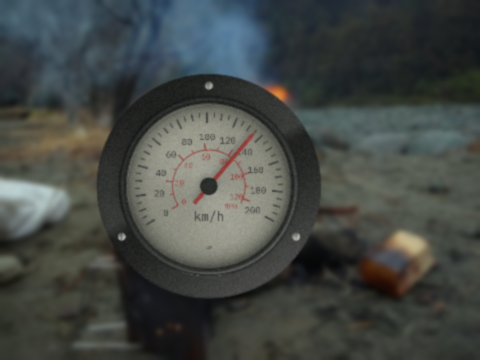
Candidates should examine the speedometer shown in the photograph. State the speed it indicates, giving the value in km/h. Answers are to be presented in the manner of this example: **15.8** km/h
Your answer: **135** km/h
